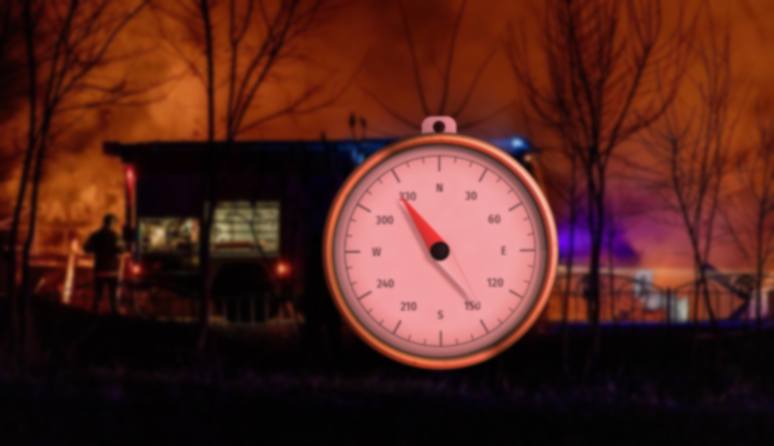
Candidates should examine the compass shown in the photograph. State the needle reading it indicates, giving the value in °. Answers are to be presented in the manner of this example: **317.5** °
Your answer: **325** °
